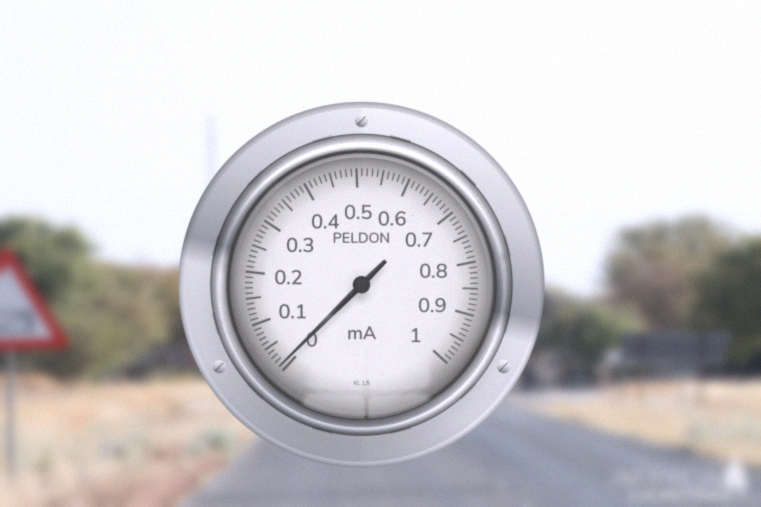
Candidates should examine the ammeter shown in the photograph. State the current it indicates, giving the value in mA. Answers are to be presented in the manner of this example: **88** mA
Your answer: **0.01** mA
